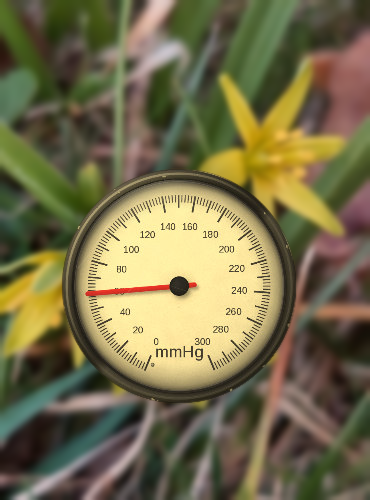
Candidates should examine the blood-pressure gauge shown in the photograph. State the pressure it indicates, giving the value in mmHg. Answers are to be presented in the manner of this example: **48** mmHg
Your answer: **60** mmHg
